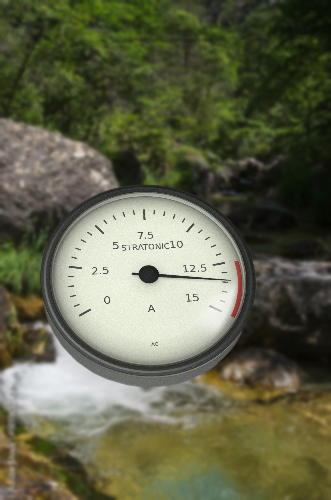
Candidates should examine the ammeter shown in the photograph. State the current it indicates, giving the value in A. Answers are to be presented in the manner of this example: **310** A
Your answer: **13.5** A
